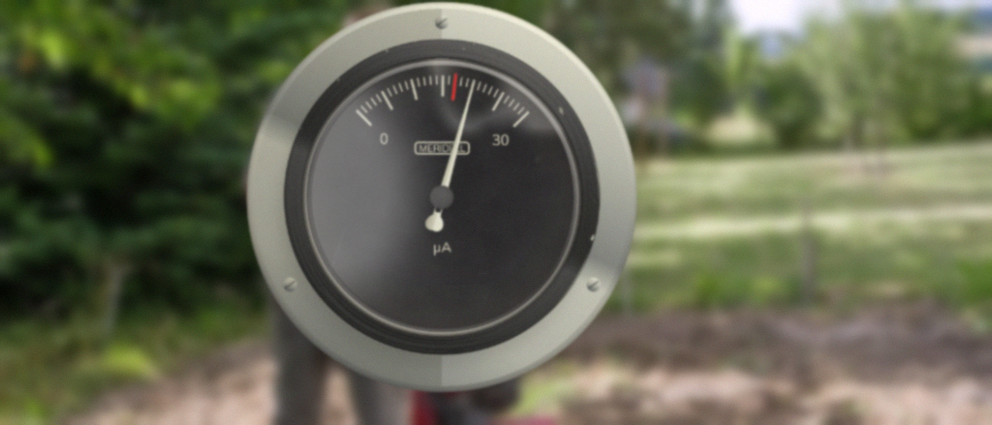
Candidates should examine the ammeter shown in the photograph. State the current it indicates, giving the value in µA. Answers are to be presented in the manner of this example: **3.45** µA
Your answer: **20** µA
